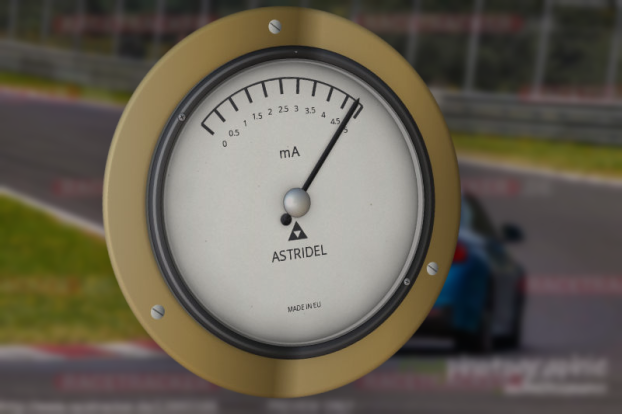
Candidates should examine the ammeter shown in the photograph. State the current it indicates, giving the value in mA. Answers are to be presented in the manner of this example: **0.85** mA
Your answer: **4.75** mA
